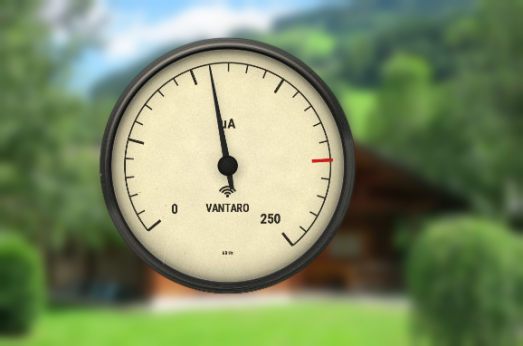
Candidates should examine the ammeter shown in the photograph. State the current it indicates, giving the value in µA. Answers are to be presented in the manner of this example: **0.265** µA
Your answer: **110** µA
